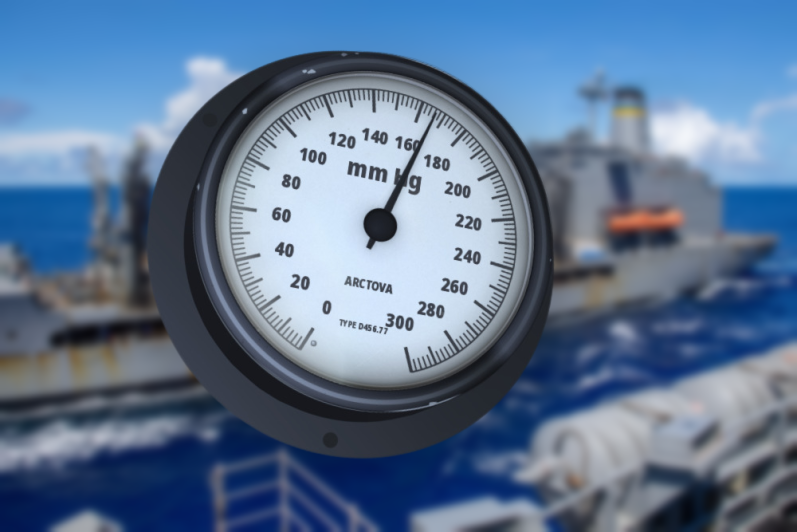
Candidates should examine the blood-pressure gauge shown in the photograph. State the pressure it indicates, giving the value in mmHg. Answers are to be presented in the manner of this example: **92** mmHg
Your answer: **166** mmHg
